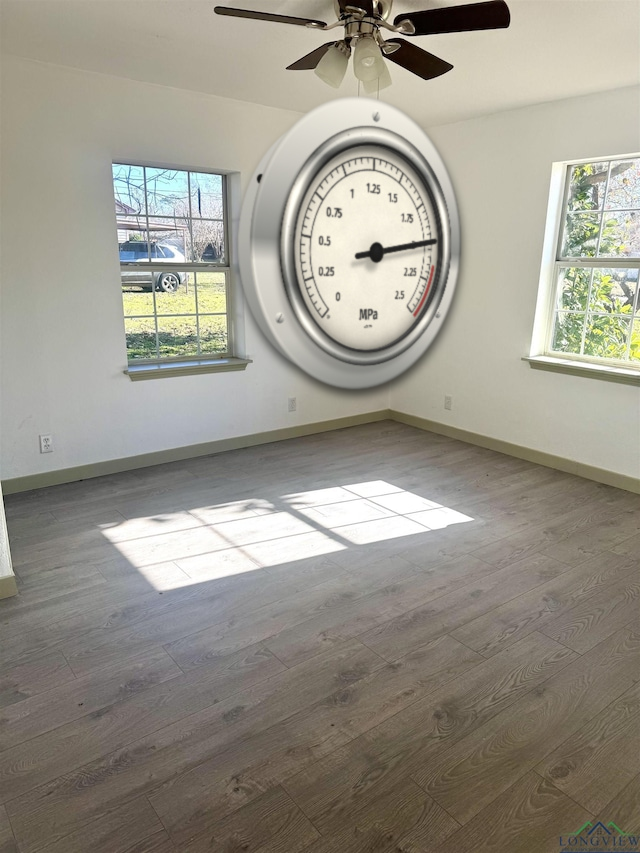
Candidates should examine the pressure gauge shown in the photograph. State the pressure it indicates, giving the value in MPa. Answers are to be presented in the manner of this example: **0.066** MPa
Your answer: **2** MPa
